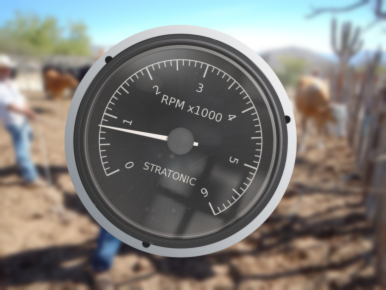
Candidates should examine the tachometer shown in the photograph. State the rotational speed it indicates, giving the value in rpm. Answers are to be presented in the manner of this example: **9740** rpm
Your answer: **800** rpm
